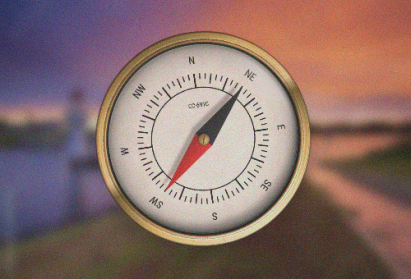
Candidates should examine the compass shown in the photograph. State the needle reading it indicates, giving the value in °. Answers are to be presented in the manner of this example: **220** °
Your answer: **225** °
